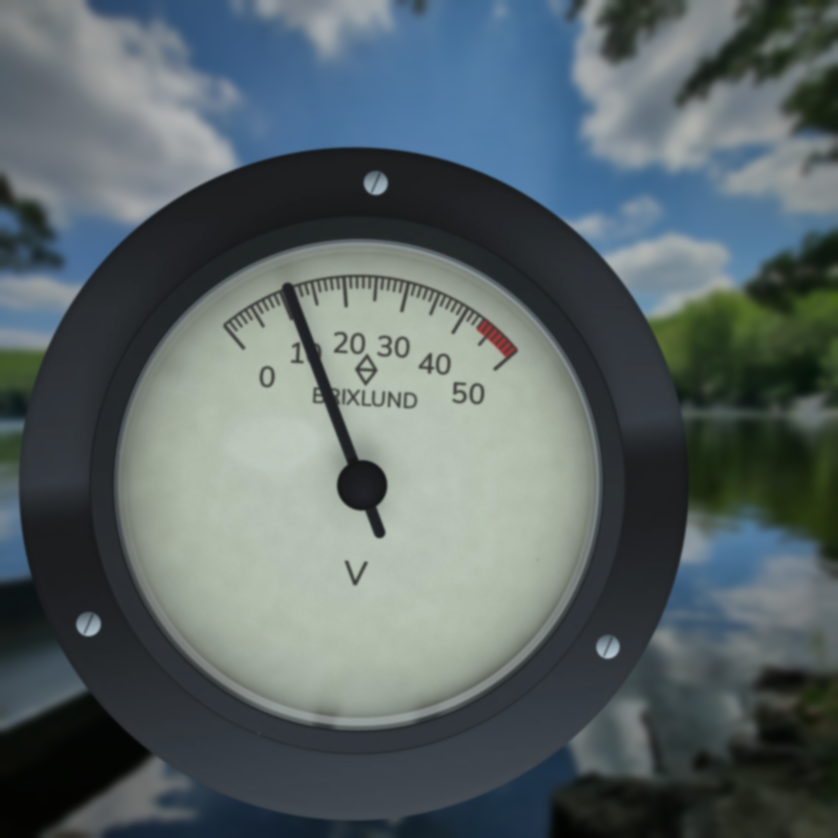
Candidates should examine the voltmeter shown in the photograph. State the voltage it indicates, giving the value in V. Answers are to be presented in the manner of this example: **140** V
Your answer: **11** V
